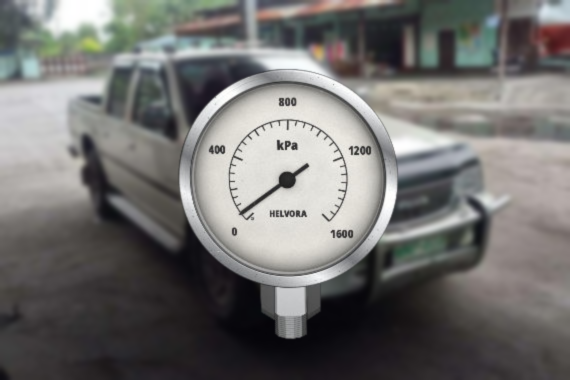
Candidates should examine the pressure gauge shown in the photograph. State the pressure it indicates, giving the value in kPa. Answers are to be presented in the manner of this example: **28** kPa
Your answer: **50** kPa
